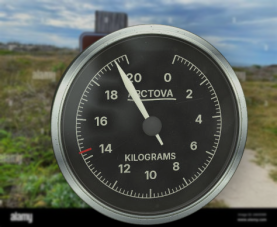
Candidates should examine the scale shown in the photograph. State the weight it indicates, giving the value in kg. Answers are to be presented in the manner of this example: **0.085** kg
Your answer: **19.4** kg
